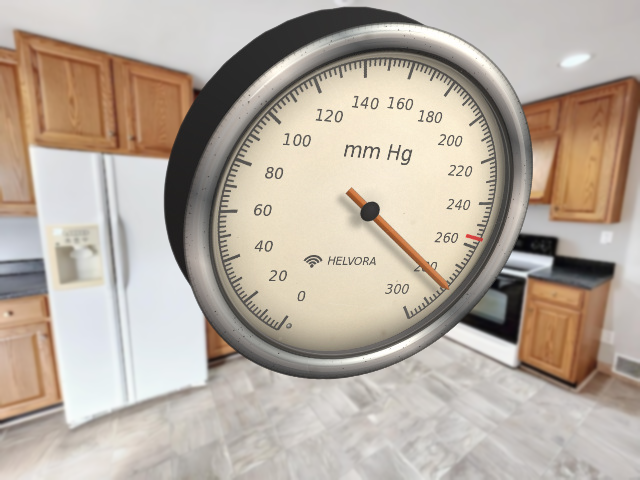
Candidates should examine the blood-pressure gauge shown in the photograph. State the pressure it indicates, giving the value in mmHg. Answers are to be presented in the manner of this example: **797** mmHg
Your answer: **280** mmHg
